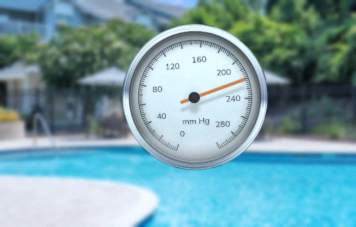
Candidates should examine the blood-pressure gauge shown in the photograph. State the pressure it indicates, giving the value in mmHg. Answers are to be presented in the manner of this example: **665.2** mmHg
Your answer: **220** mmHg
